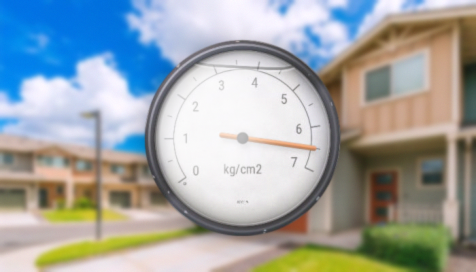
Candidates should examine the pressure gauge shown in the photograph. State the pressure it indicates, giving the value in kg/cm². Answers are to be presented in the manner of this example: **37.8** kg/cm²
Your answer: **6.5** kg/cm²
